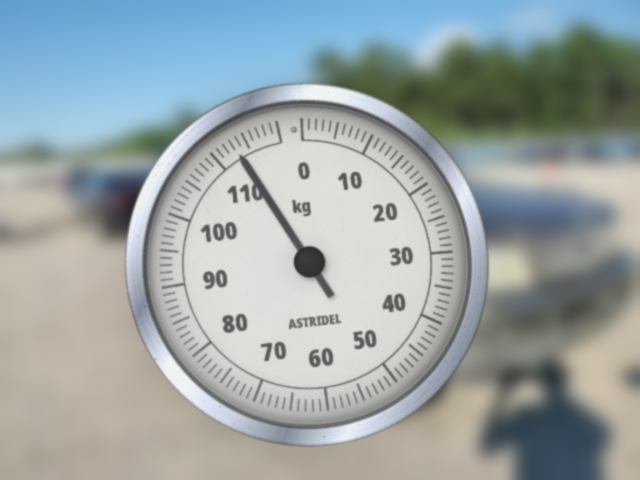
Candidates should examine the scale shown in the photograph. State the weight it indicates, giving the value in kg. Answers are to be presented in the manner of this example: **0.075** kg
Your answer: **113** kg
